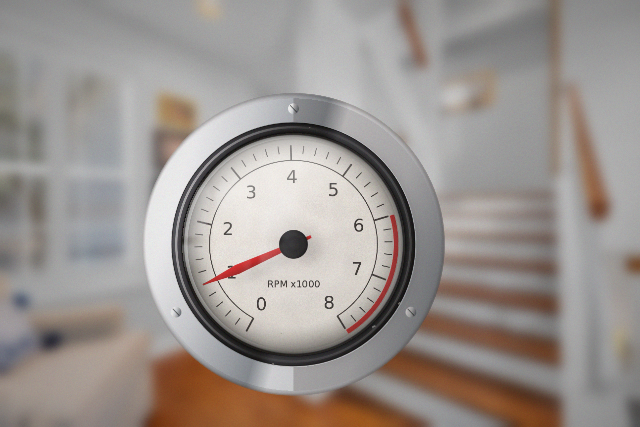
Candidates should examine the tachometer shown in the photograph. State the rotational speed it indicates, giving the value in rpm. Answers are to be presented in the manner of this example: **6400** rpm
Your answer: **1000** rpm
